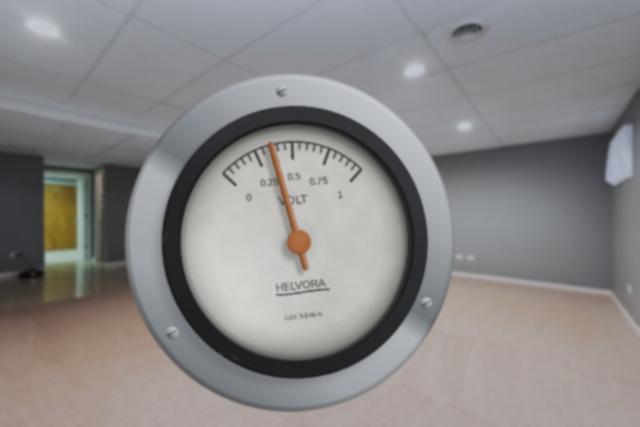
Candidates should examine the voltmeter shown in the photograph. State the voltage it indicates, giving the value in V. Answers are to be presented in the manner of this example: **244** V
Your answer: **0.35** V
